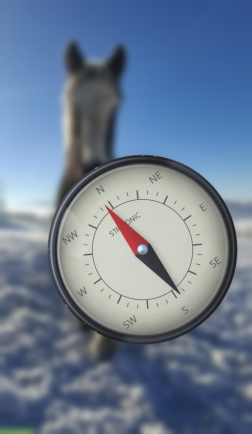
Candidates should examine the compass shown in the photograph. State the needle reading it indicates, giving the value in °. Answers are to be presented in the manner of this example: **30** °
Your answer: **355** °
